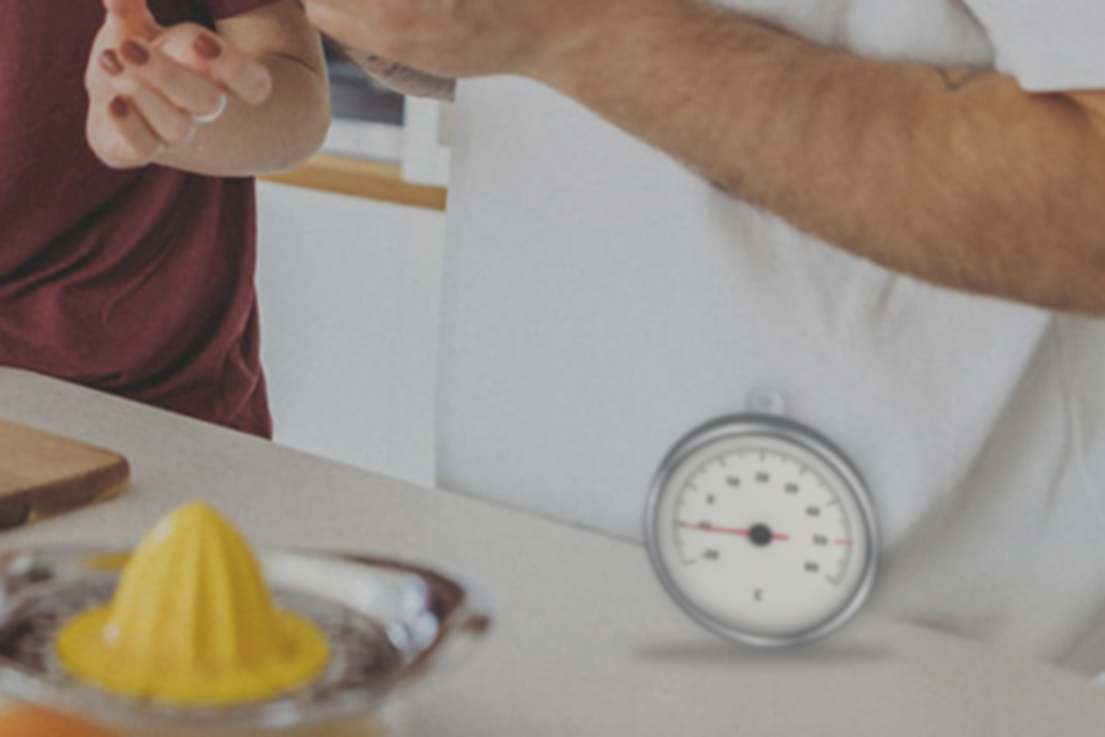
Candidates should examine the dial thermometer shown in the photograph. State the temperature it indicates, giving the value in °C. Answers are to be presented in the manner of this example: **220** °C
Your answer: **-10** °C
